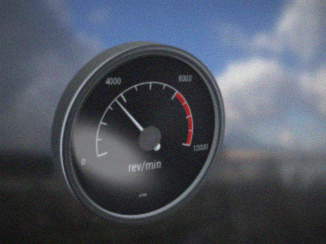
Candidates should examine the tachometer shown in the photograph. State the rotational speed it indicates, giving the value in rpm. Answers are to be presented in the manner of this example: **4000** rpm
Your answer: **3500** rpm
